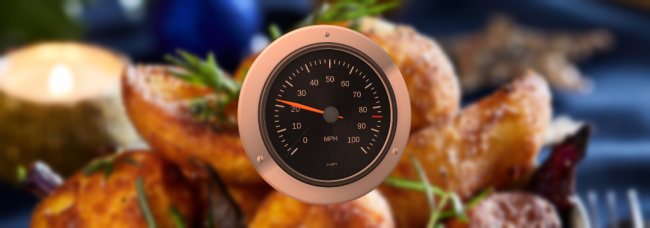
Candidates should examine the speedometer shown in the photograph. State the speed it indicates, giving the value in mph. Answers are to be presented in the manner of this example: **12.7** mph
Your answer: **22** mph
